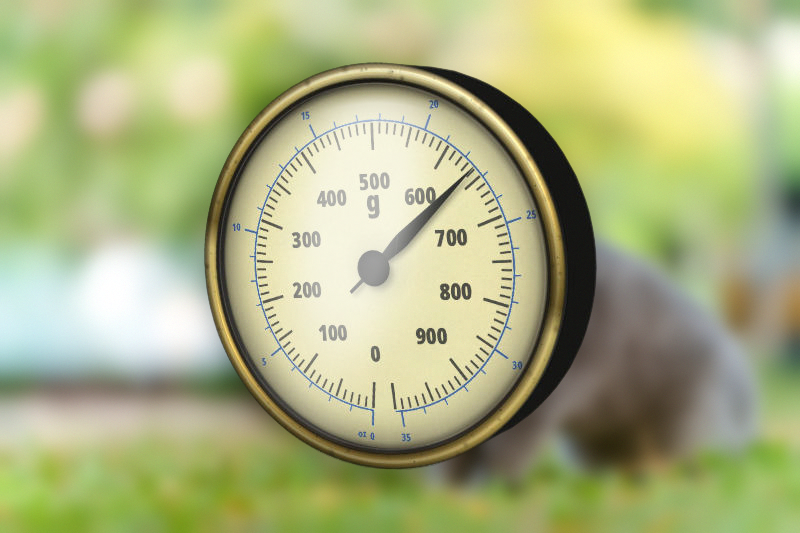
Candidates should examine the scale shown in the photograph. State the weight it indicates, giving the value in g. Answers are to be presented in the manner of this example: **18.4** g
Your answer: **640** g
